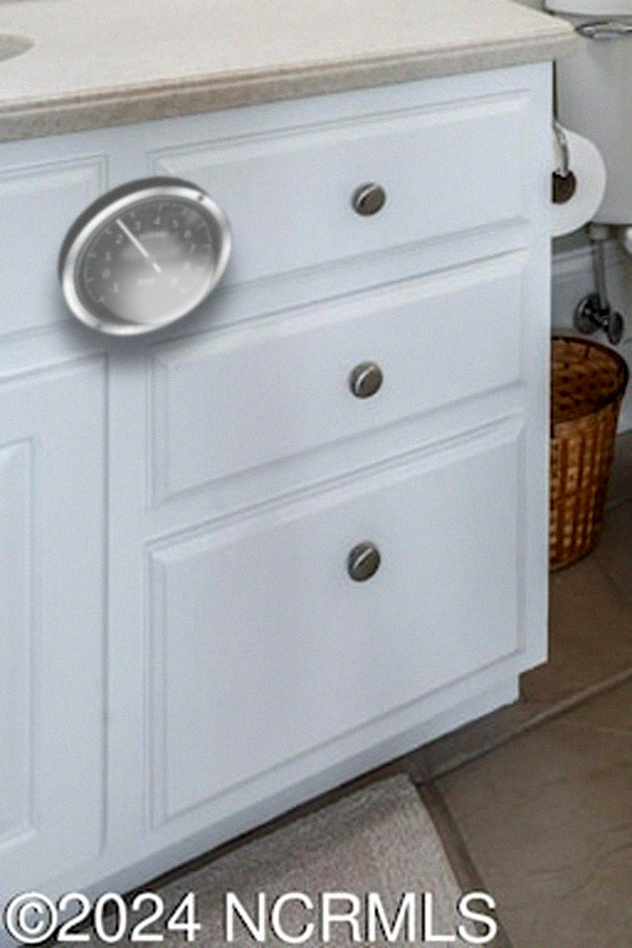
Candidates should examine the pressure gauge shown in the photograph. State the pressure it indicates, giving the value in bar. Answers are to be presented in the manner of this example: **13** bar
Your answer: **2.5** bar
